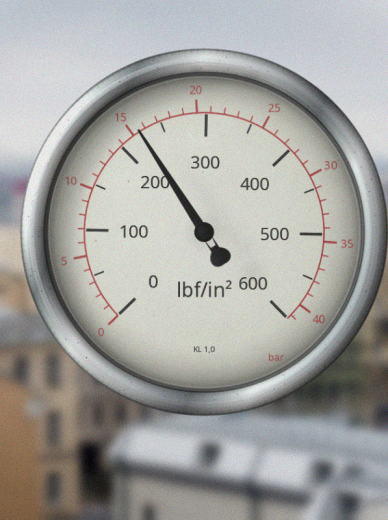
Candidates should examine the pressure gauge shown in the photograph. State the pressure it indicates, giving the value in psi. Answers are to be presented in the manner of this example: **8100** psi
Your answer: **225** psi
